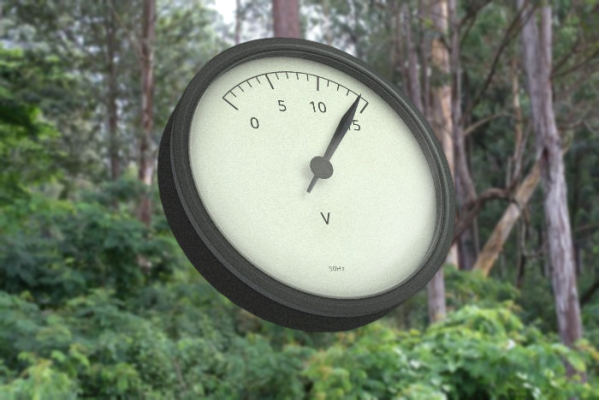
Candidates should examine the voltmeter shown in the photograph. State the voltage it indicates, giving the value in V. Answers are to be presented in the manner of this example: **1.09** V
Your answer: **14** V
